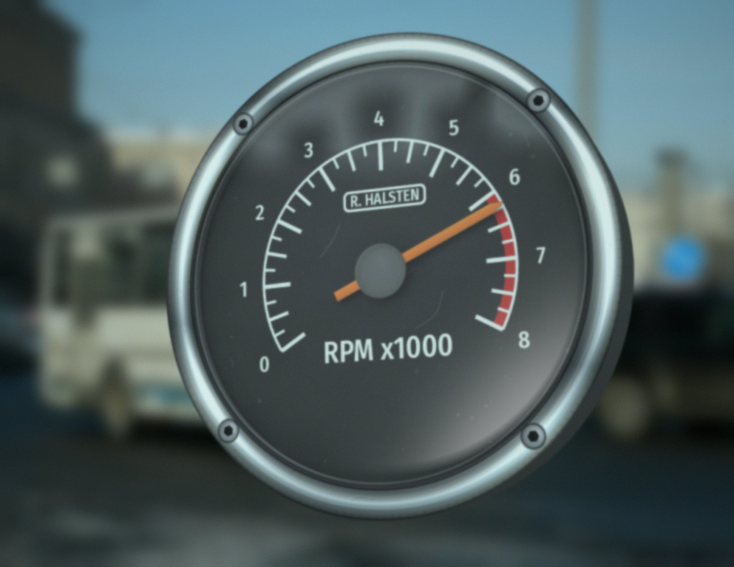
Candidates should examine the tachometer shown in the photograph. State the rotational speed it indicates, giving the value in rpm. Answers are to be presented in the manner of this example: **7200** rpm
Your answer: **6250** rpm
